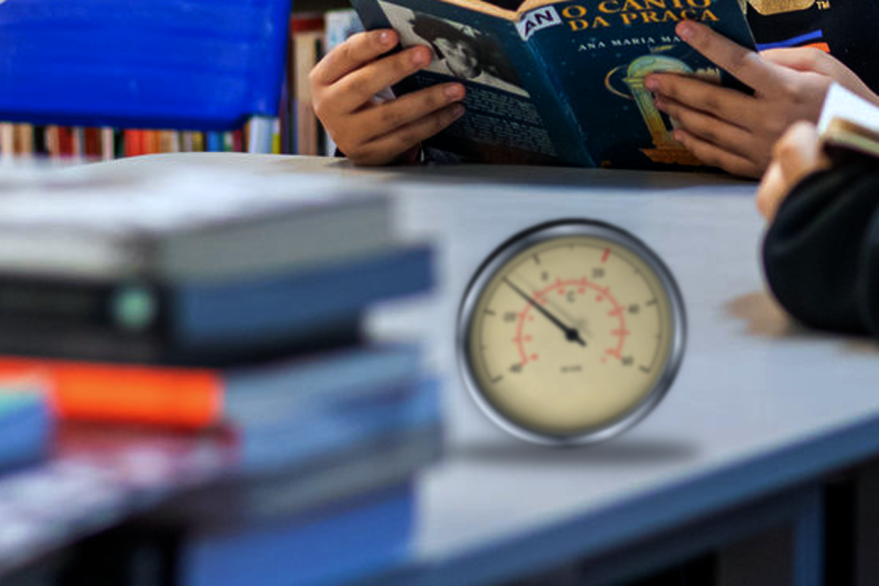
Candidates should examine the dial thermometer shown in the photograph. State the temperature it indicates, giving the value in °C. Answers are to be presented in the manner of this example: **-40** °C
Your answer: **-10** °C
